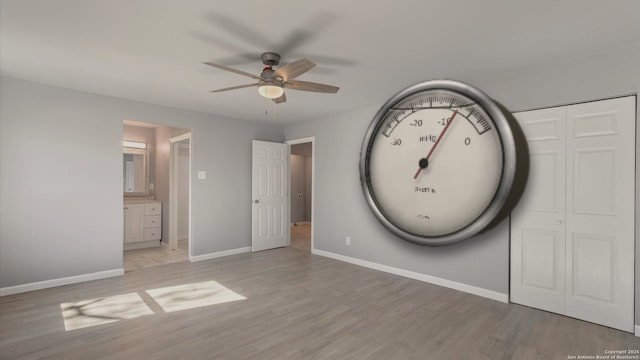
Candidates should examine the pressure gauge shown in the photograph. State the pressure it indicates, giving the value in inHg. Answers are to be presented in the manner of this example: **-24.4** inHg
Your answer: **-7.5** inHg
